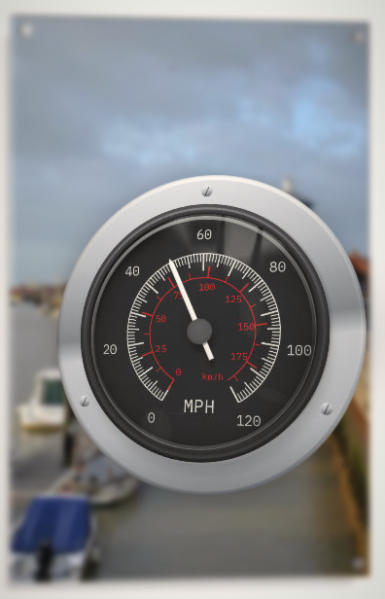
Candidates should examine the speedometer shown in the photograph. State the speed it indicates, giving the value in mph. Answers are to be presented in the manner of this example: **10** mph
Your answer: **50** mph
